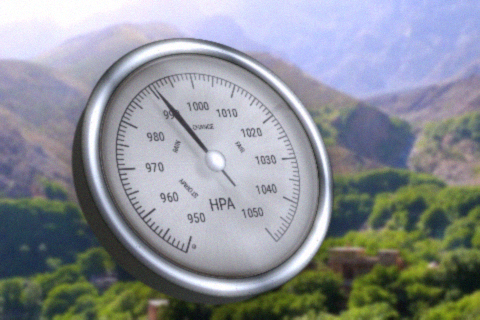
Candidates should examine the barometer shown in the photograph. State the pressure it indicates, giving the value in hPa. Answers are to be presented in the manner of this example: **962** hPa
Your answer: **990** hPa
